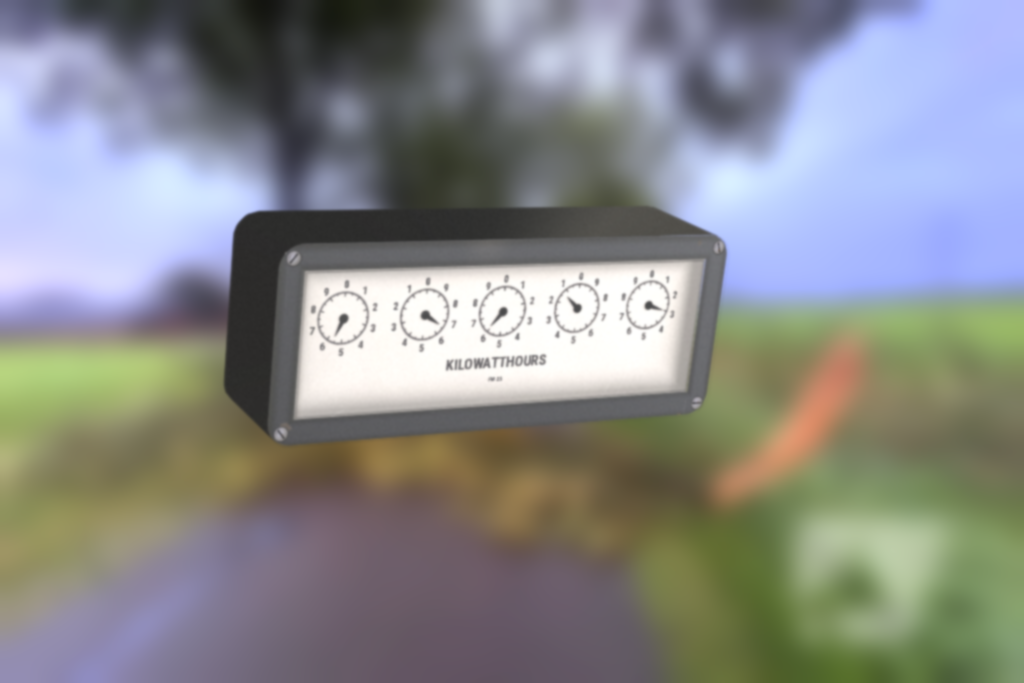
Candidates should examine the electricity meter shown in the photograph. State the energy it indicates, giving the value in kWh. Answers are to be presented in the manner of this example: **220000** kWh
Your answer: **56613** kWh
